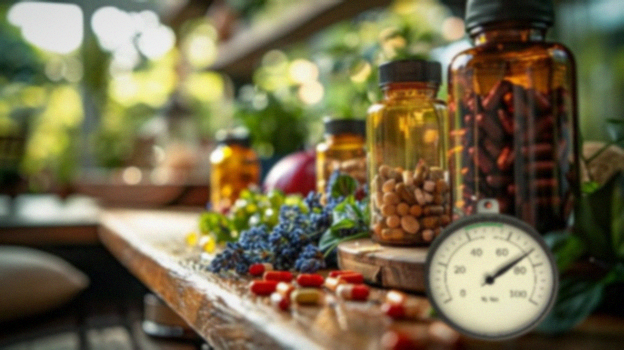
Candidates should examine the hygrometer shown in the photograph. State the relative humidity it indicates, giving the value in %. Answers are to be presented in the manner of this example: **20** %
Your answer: **72** %
